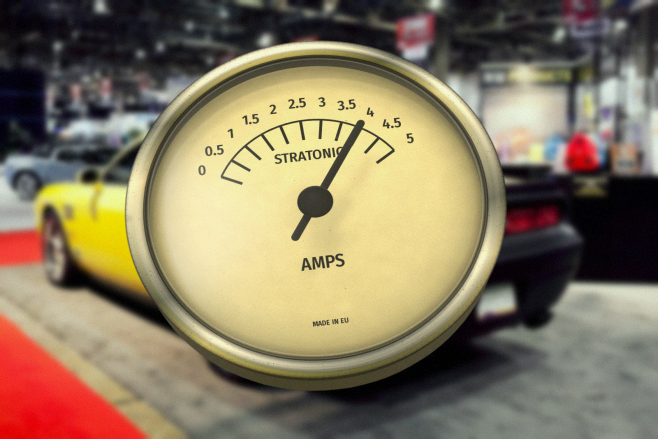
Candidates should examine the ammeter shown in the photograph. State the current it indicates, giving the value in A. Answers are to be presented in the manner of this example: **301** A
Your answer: **4** A
